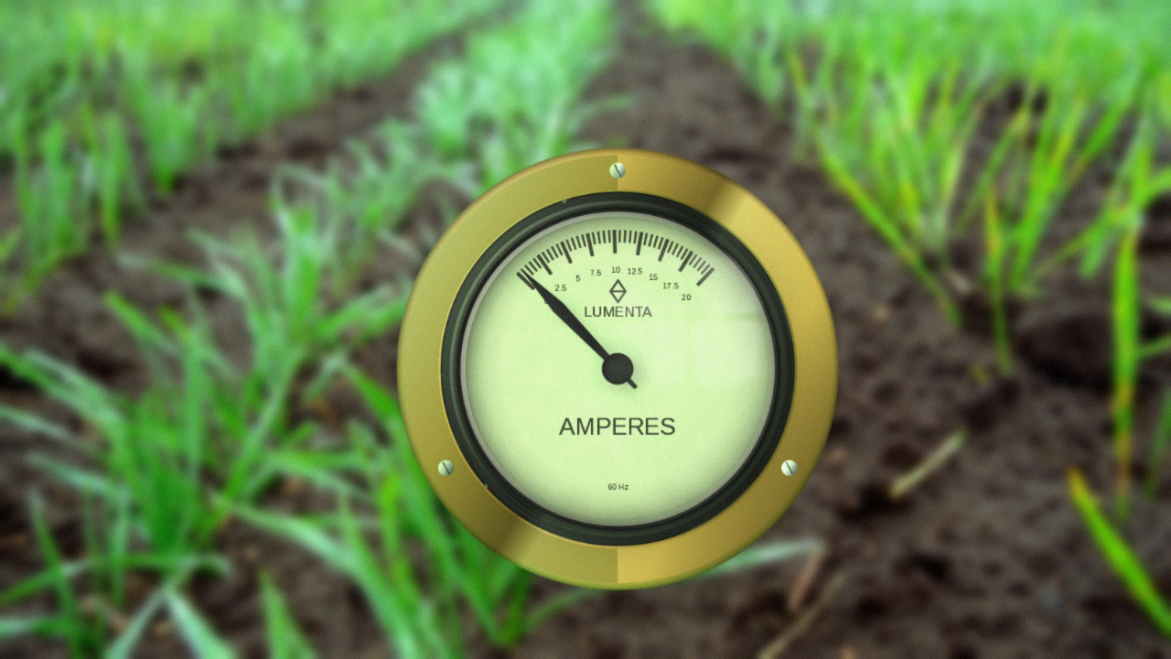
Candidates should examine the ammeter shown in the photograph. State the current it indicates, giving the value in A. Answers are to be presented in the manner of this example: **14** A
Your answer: **0.5** A
